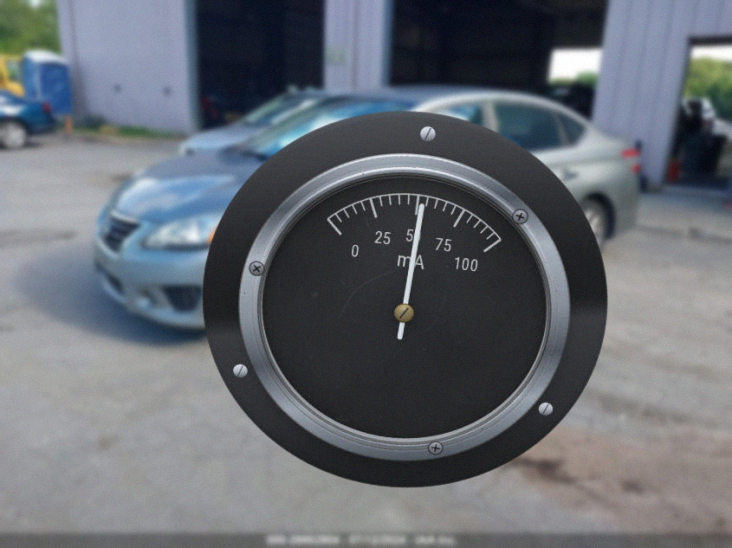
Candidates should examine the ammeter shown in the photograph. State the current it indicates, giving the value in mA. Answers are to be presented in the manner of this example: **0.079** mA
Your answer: **52.5** mA
